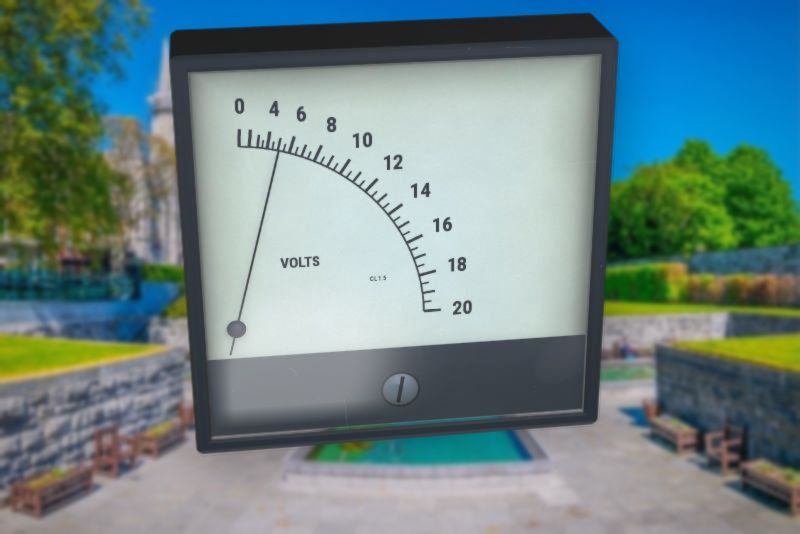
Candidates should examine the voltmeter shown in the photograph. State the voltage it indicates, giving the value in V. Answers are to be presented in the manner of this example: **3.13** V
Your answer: **5** V
